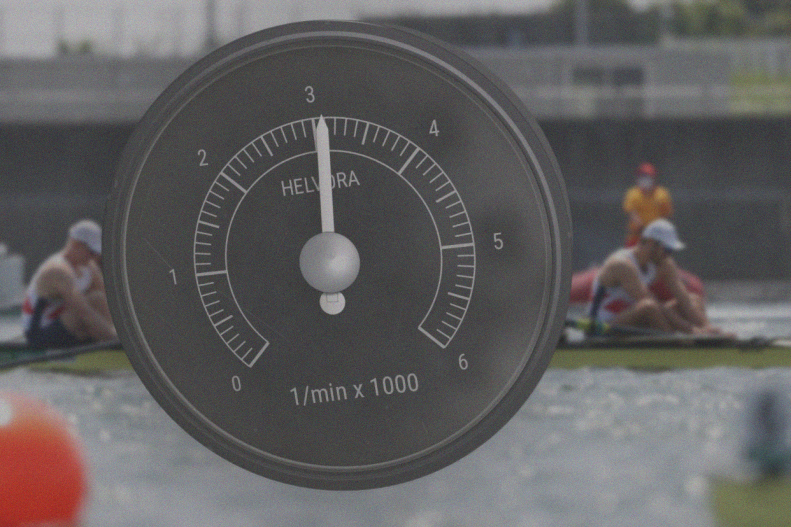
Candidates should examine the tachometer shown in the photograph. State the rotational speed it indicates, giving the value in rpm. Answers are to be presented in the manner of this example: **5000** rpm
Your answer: **3100** rpm
